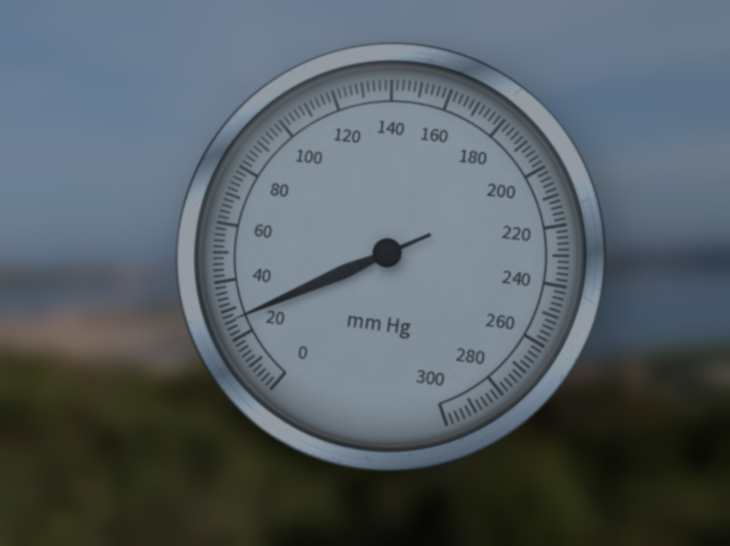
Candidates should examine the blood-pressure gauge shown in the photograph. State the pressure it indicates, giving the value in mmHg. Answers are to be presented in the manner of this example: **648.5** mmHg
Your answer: **26** mmHg
